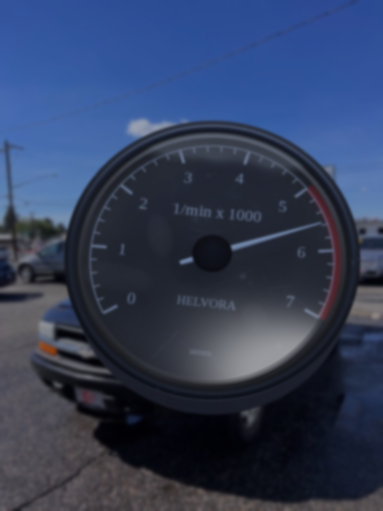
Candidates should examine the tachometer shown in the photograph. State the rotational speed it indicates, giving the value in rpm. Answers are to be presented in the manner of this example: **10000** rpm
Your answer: **5600** rpm
